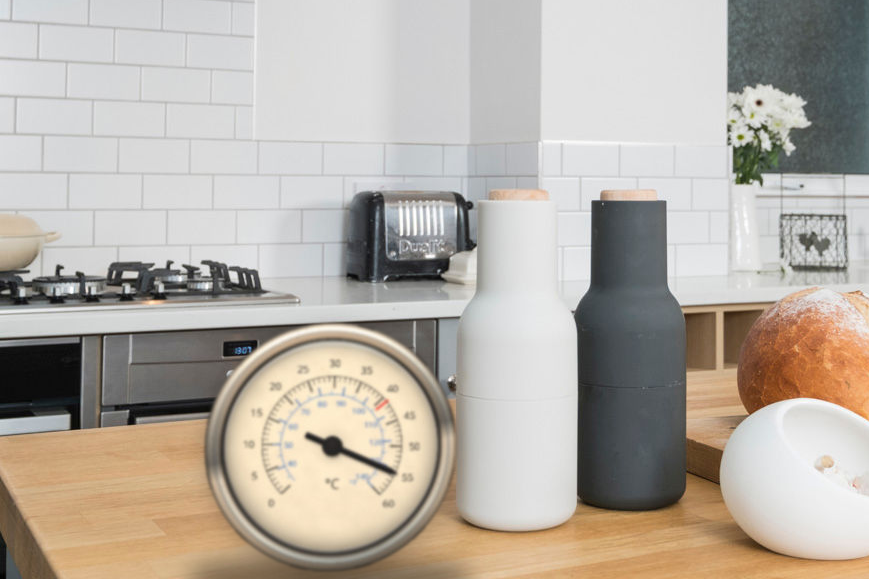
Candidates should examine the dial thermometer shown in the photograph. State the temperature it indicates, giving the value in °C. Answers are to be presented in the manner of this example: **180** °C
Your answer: **55** °C
